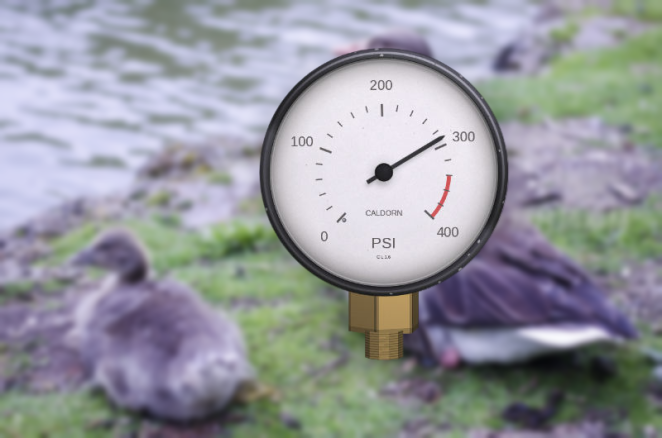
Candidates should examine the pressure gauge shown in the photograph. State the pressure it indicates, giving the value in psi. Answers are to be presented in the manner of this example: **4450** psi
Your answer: **290** psi
